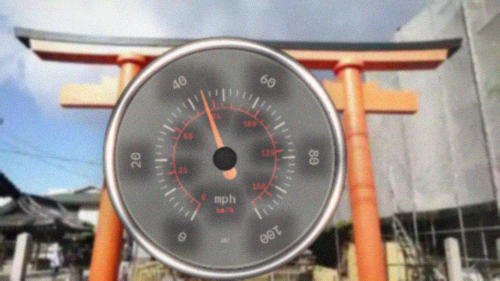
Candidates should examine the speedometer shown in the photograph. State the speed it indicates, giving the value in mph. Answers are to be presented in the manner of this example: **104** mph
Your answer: **44** mph
